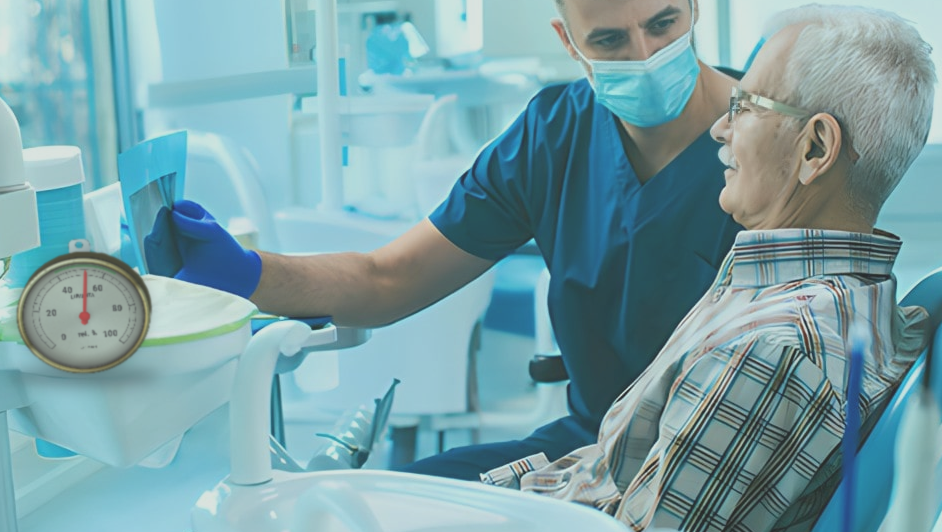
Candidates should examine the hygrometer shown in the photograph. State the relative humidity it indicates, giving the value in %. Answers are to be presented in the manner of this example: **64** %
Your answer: **52** %
